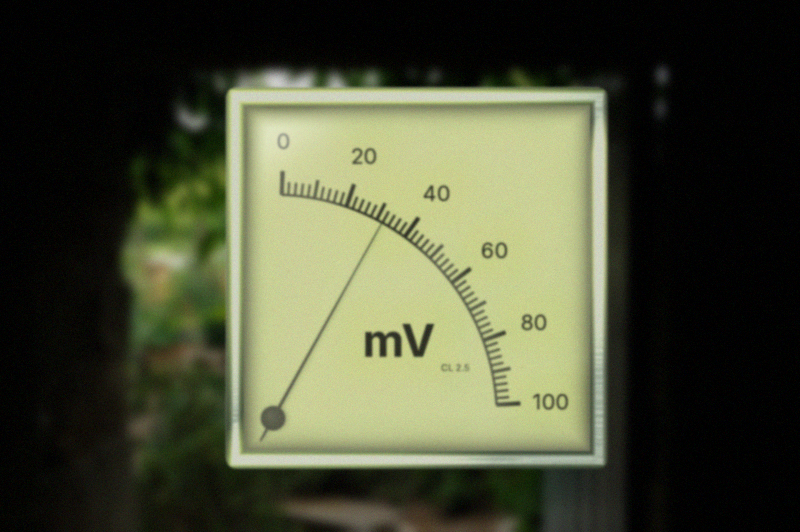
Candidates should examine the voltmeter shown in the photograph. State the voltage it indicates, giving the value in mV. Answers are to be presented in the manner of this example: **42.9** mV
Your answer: **32** mV
